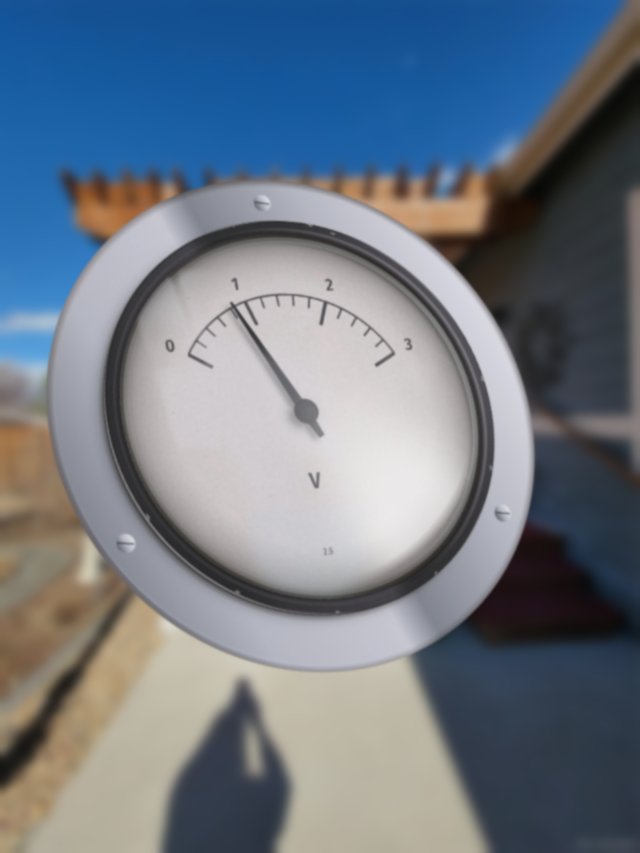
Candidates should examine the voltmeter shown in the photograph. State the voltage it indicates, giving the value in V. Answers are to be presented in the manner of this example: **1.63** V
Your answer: **0.8** V
